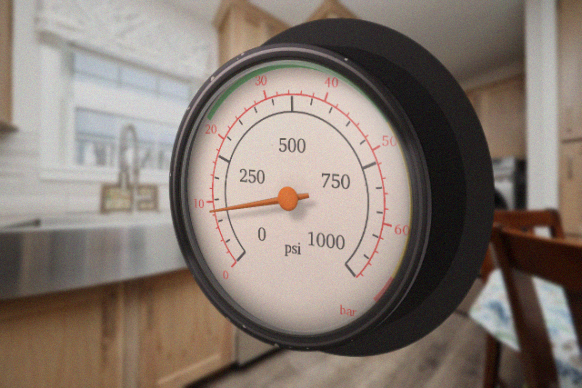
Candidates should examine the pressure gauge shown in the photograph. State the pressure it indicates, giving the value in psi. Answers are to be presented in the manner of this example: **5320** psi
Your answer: **125** psi
